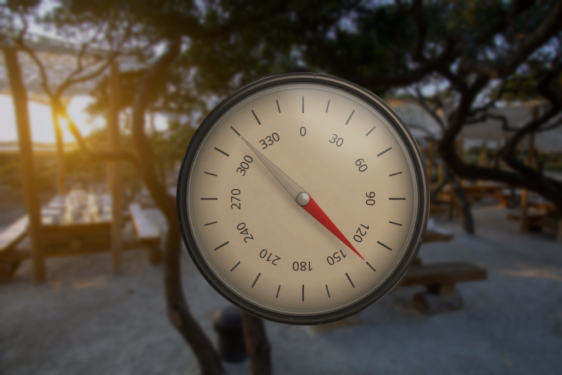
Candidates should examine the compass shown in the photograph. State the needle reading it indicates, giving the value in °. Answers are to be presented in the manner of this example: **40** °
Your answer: **135** °
